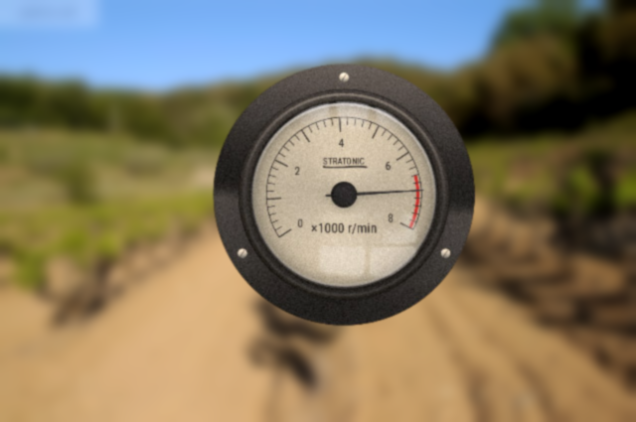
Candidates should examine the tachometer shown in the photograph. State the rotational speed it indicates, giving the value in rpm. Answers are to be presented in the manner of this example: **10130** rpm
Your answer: **7000** rpm
